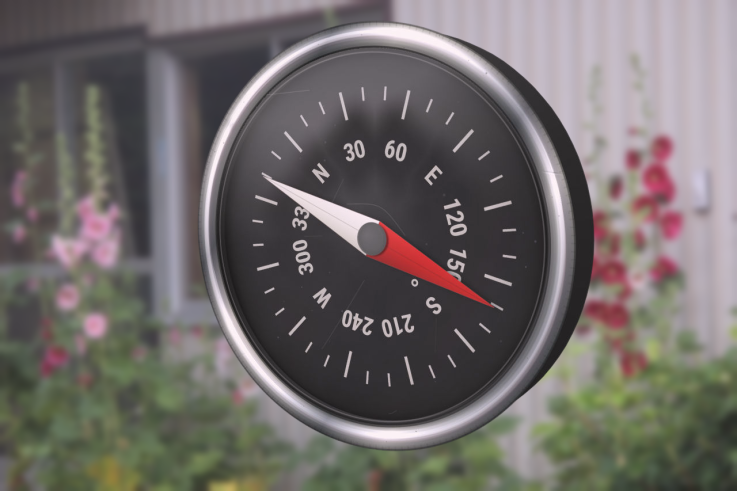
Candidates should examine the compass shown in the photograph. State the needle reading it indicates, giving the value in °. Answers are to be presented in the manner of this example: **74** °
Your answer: **160** °
